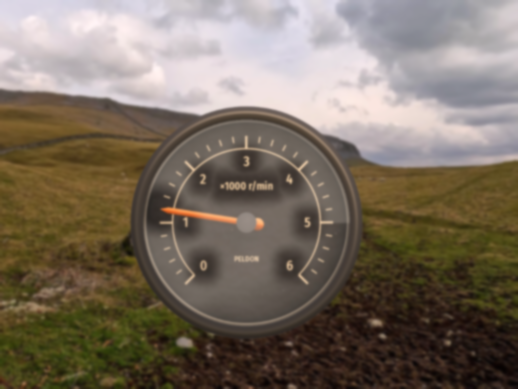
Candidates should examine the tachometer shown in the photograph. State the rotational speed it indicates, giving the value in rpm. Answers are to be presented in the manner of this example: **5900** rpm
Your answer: **1200** rpm
